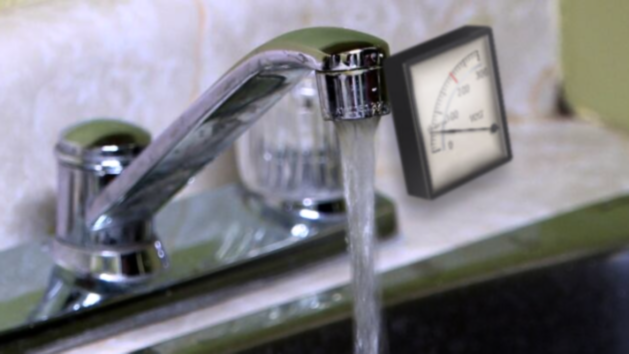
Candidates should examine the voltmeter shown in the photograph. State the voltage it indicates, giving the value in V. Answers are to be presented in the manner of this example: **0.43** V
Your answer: **50** V
